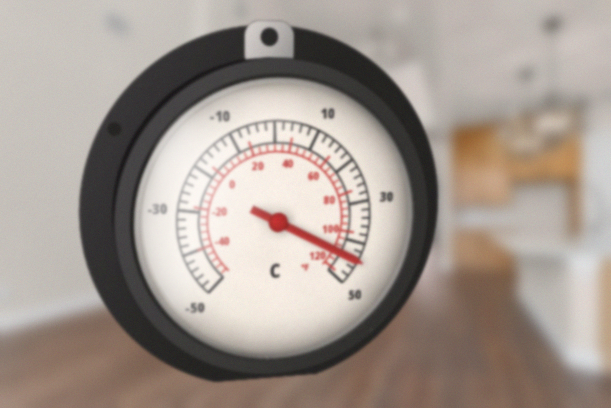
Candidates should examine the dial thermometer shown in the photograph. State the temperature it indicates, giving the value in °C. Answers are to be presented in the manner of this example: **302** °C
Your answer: **44** °C
